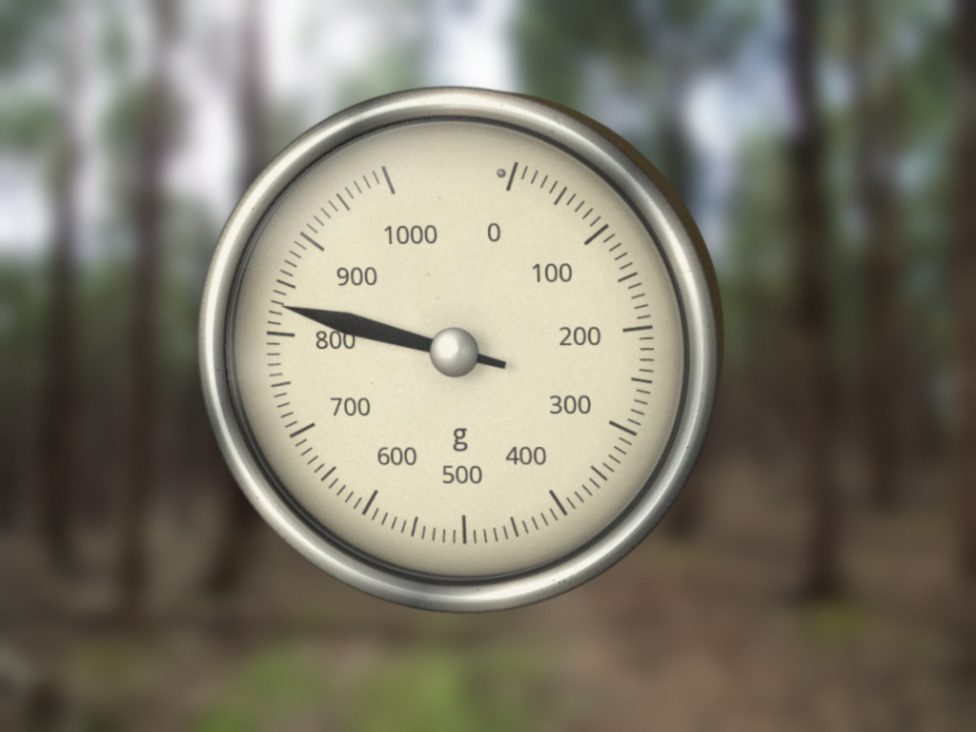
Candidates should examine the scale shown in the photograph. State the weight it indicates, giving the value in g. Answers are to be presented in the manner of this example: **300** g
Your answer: **830** g
